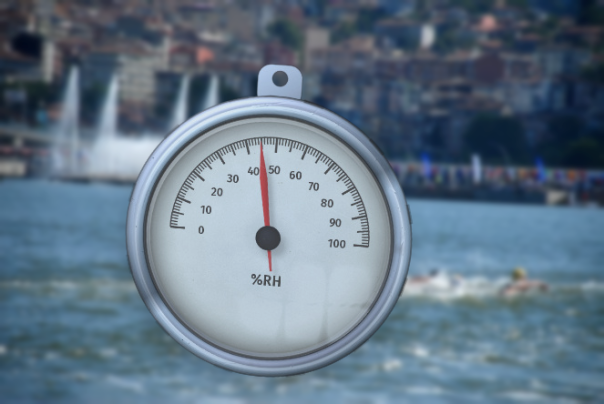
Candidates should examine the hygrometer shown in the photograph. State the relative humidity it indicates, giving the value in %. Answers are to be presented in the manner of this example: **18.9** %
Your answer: **45** %
